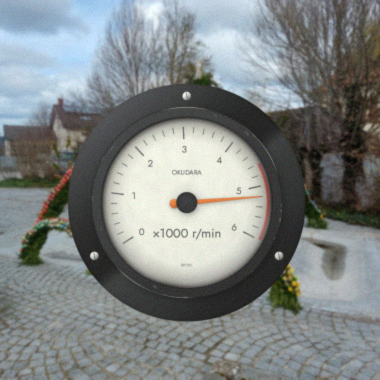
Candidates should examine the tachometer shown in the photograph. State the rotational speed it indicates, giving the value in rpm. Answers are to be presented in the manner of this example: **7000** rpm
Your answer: **5200** rpm
